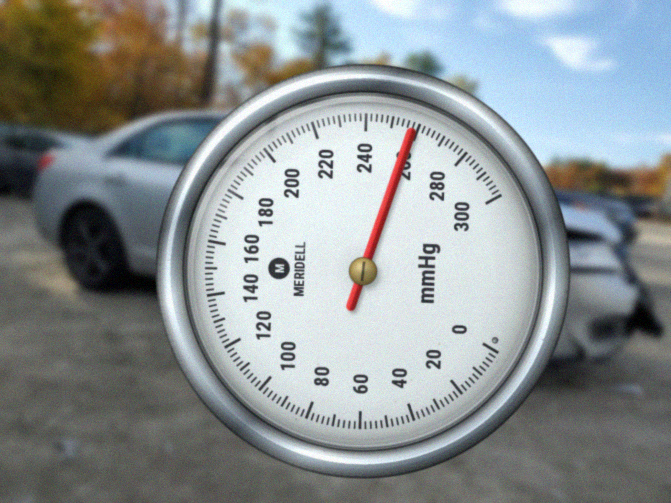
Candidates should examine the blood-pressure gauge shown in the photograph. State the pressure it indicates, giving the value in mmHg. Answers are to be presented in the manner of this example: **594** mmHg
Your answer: **258** mmHg
